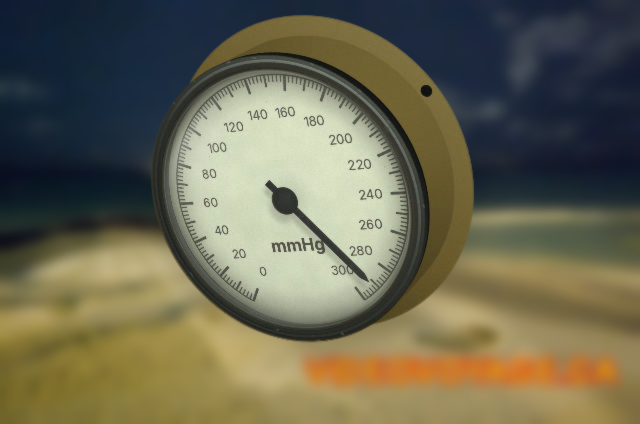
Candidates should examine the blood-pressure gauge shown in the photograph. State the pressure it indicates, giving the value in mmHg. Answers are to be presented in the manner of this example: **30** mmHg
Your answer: **290** mmHg
